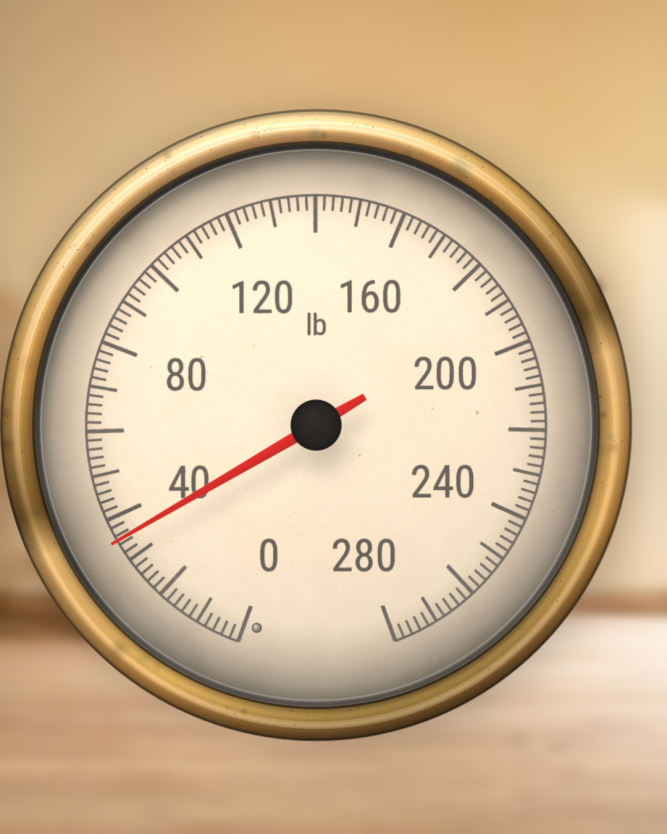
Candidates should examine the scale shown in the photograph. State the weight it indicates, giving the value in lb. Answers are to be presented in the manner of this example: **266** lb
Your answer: **35** lb
